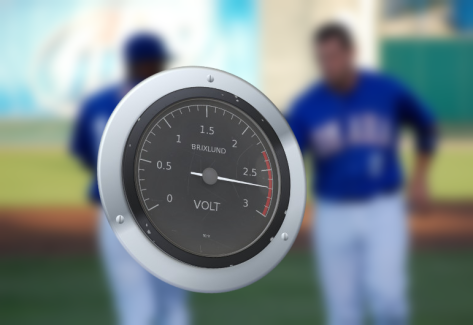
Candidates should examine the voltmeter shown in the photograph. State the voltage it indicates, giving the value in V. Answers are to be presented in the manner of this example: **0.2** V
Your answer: **2.7** V
